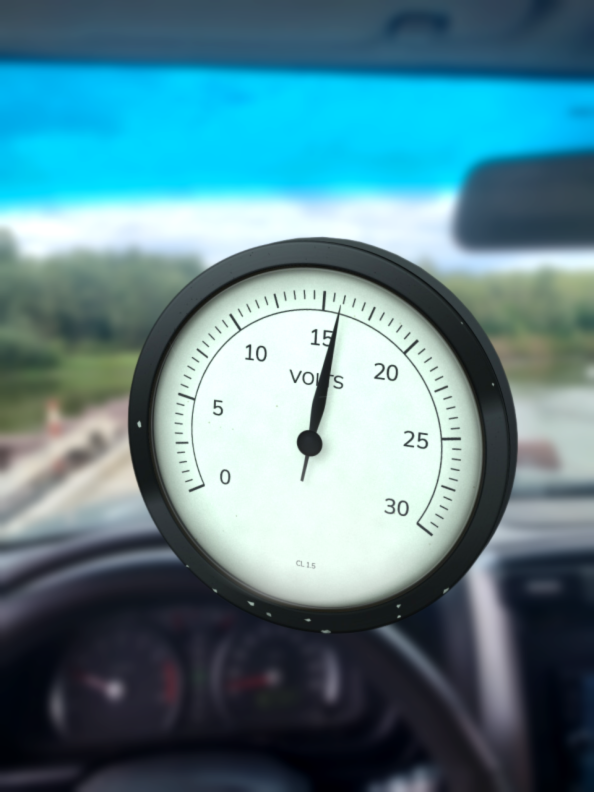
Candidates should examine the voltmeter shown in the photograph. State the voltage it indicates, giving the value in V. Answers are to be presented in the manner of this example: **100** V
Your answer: **16** V
